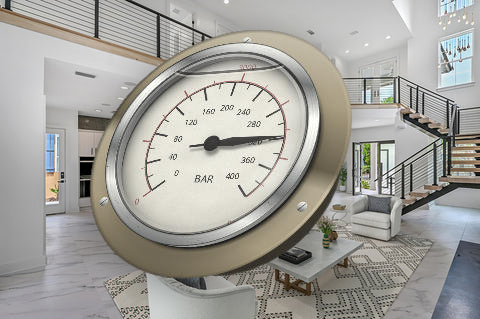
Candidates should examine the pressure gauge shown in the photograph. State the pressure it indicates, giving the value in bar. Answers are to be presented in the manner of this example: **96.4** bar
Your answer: **320** bar
